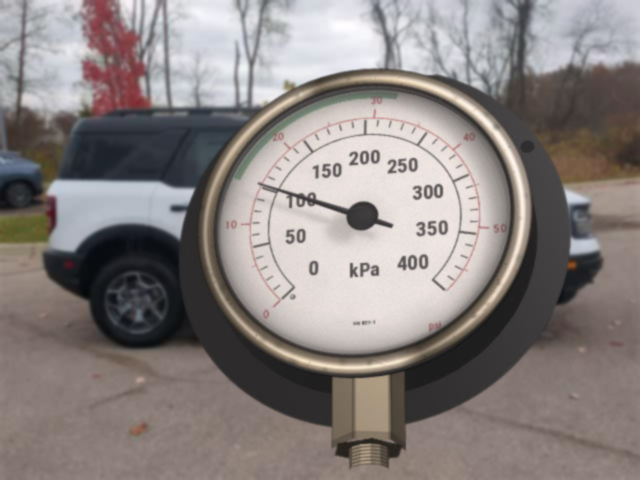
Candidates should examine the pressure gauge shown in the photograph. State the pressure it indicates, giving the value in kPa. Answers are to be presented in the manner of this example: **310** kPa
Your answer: **100** kPa
